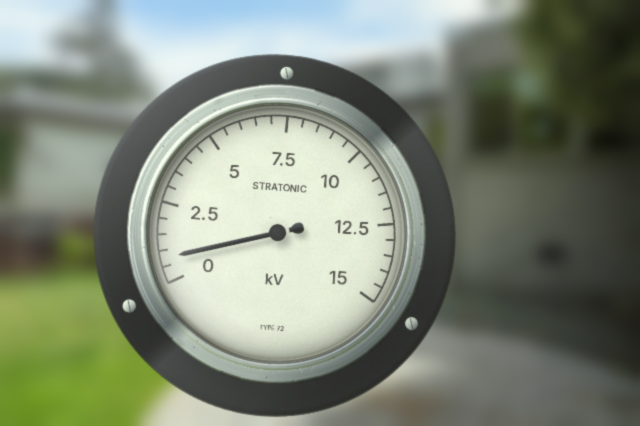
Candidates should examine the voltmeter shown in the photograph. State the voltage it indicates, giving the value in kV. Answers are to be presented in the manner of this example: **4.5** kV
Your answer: **0.75** kV
